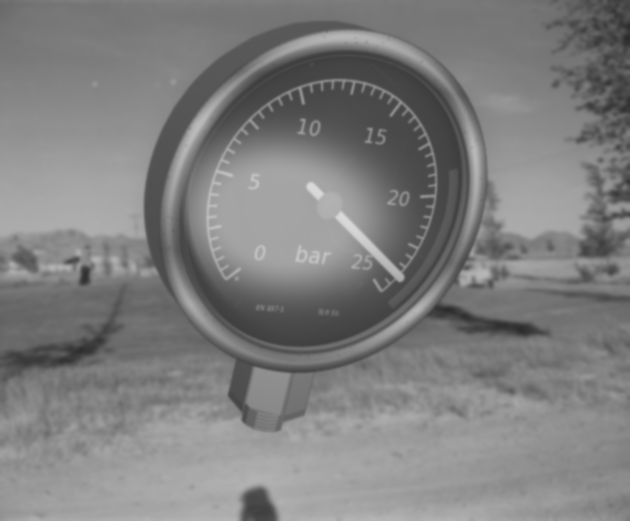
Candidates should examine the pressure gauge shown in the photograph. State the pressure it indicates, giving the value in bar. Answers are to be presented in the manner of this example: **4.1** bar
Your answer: **24** bar
